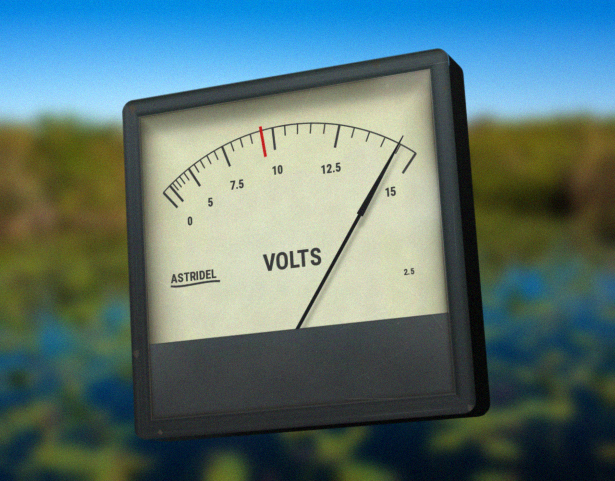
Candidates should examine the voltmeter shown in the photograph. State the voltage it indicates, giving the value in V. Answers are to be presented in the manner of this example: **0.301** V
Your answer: **14.5** V
